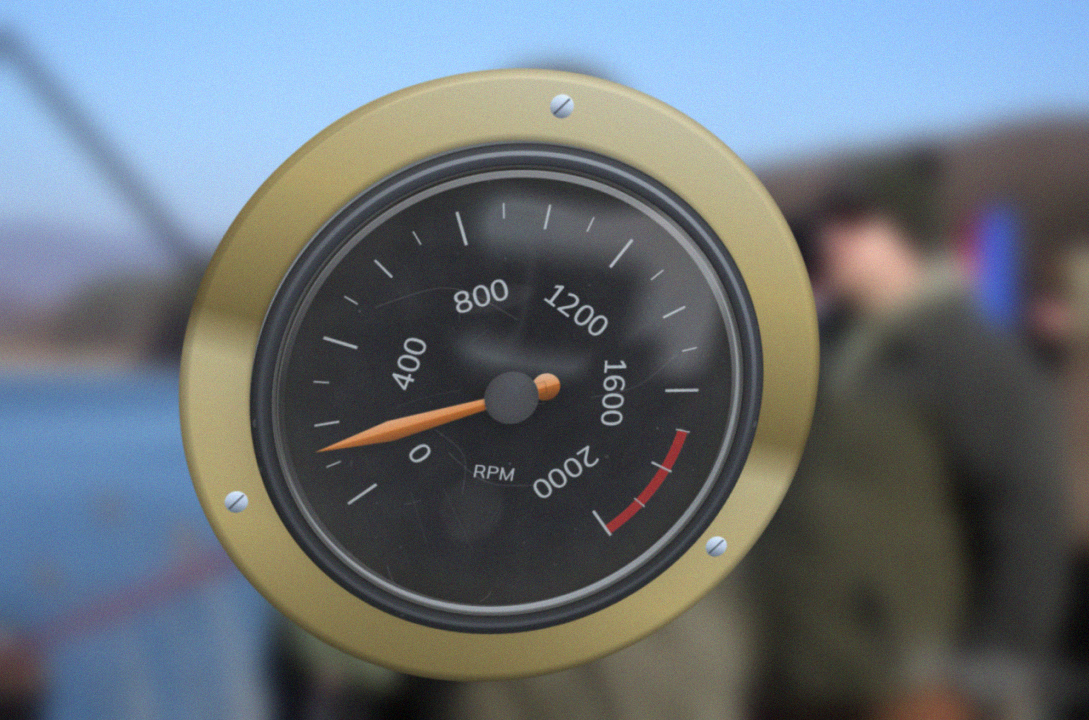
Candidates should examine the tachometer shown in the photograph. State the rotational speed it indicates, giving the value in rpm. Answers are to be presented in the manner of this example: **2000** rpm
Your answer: **150** rpm
